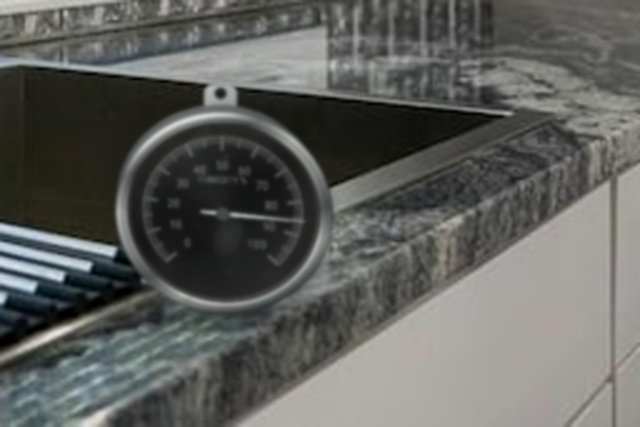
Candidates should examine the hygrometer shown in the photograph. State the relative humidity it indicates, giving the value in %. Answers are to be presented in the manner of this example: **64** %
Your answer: **85** %
